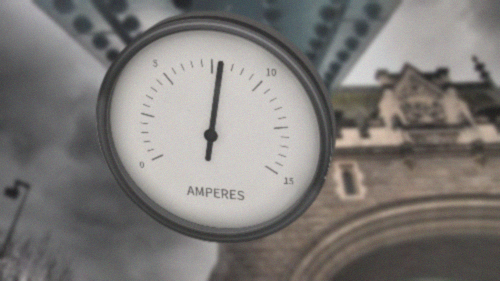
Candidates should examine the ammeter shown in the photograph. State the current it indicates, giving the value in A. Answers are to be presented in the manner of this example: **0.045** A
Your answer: **8** A
